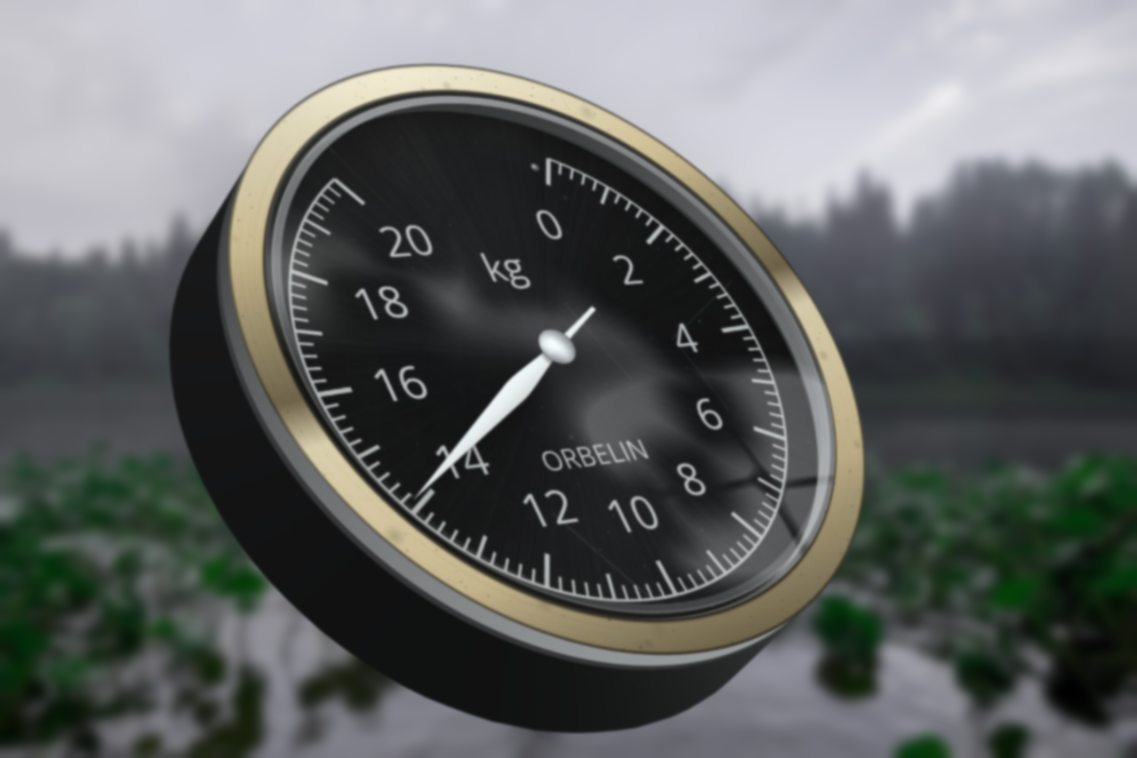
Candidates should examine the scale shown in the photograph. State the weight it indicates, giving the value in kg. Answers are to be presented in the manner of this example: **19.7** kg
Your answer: **14.1** kg
